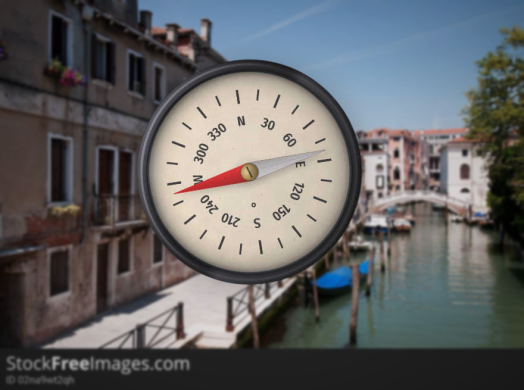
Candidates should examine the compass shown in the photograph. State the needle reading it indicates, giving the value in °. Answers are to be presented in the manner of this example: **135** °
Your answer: **262.5** °
